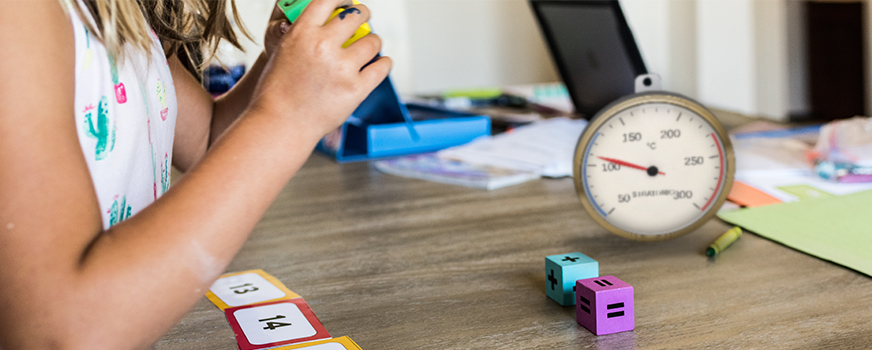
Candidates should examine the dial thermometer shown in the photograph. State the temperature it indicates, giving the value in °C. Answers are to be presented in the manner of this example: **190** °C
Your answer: **110** °C
